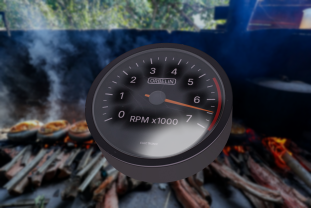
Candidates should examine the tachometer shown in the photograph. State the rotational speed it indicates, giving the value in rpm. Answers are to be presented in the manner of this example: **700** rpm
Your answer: **6500** rpm
